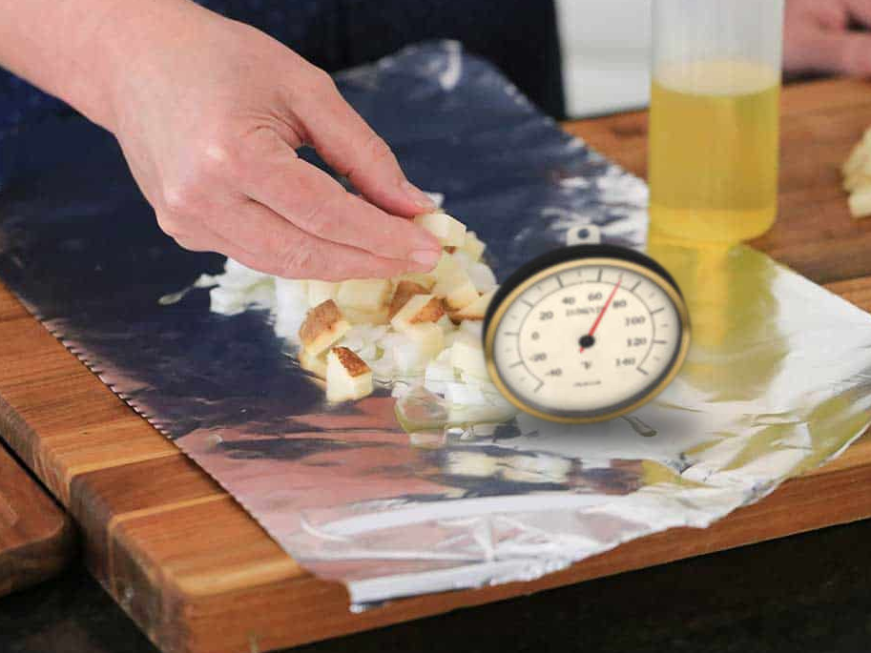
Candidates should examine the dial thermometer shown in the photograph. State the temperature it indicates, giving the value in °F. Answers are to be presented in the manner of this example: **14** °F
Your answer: **70** °F
